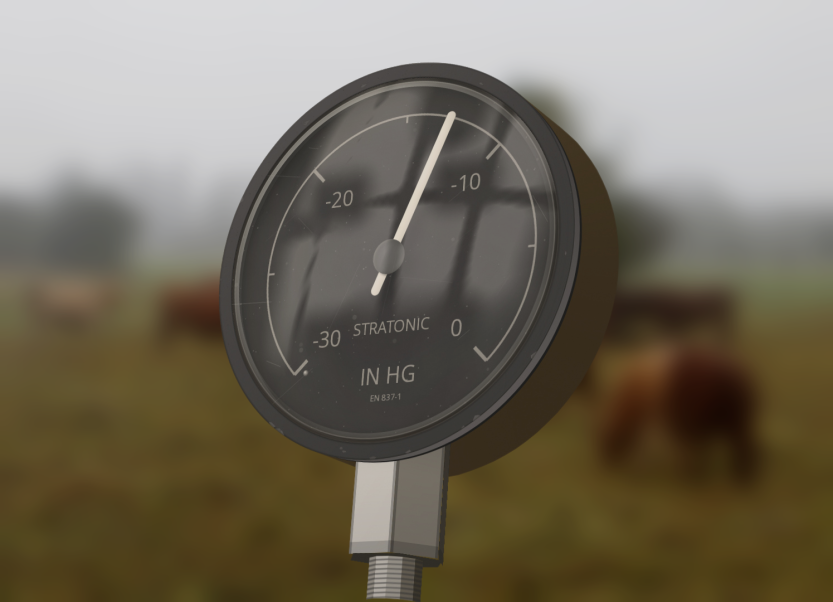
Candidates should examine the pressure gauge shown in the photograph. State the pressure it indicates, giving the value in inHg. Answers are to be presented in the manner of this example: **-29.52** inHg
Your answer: **-12.5** inHg
